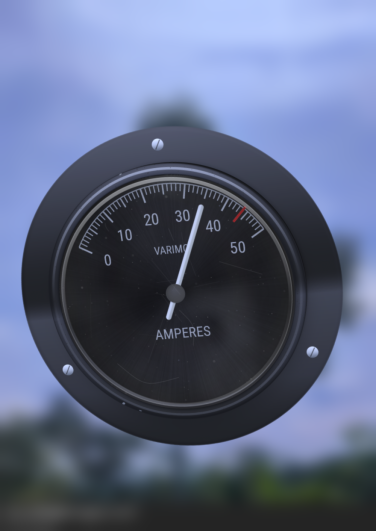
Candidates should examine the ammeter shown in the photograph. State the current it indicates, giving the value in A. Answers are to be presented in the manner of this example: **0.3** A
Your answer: **35** A
